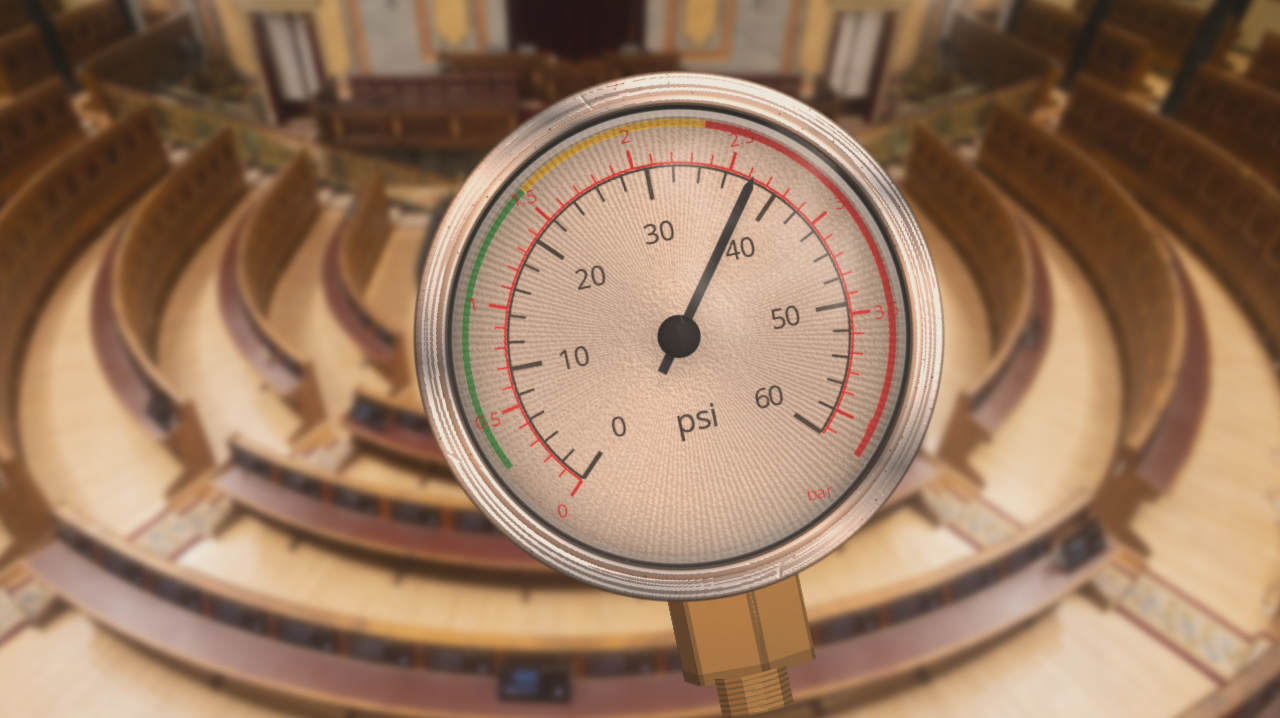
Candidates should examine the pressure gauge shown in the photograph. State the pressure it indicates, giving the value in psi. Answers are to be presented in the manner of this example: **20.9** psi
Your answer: **38** psi
